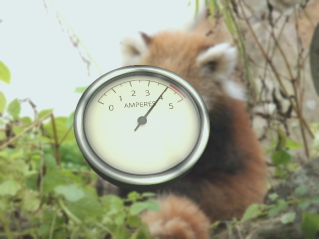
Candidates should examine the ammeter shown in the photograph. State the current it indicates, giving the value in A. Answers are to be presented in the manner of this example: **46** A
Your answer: **4** A
